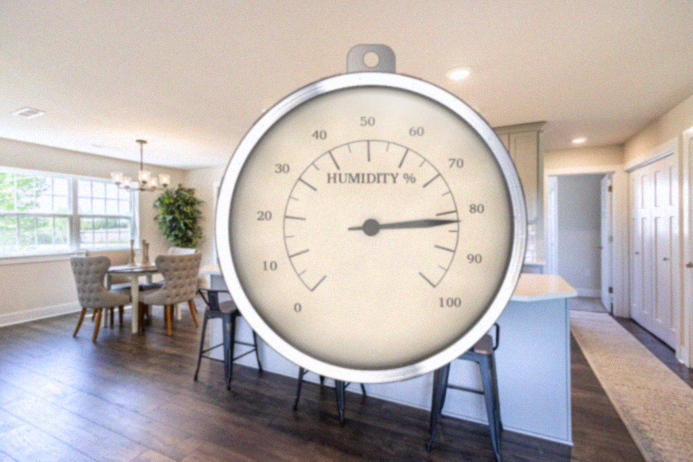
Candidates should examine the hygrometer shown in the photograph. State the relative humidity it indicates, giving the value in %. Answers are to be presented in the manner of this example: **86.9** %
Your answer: **82.5** %
